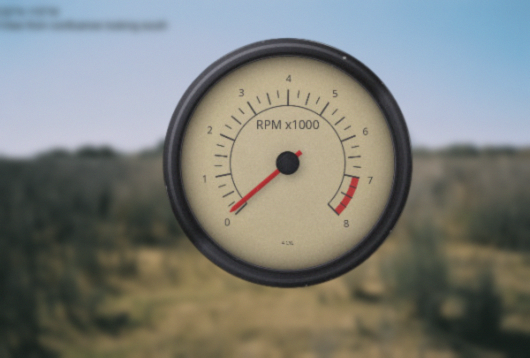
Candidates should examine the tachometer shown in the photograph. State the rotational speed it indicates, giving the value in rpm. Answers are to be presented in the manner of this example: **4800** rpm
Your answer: **125** rpm
